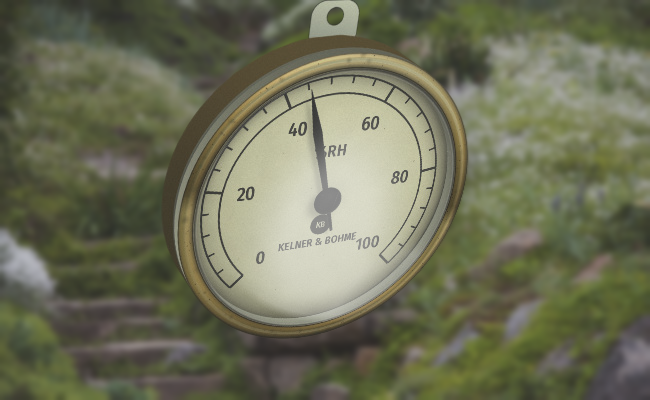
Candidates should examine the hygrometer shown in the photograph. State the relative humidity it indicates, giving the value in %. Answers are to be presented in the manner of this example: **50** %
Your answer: **44** %
